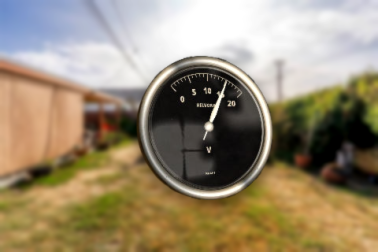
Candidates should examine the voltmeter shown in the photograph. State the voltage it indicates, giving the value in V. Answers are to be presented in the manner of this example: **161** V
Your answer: **15** V
